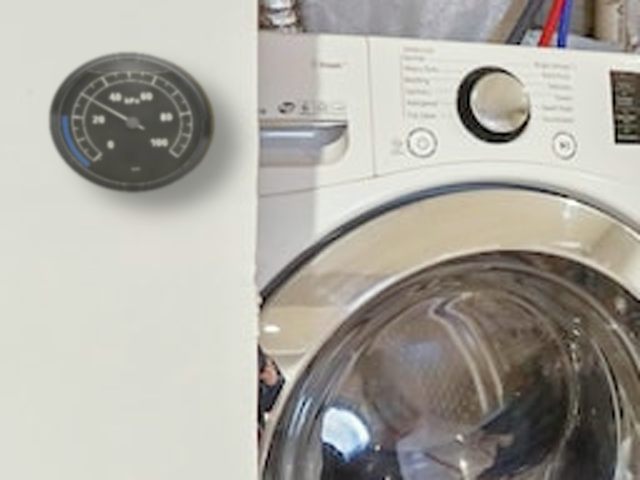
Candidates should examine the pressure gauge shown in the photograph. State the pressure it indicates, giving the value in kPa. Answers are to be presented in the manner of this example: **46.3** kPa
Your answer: **30** kPa
